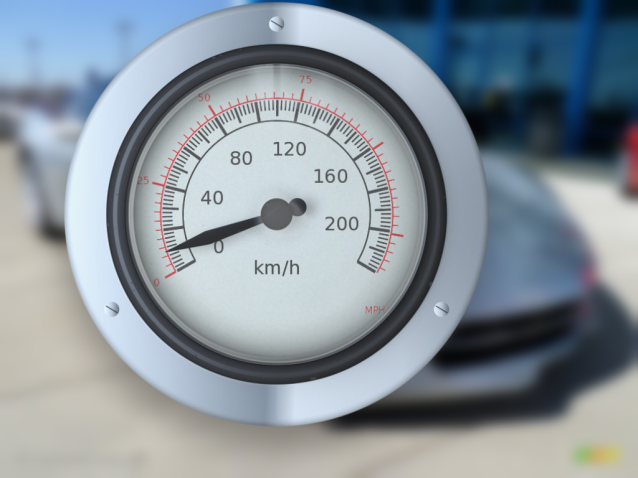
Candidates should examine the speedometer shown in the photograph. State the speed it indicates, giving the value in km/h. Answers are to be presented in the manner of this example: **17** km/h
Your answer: **10** km/h
